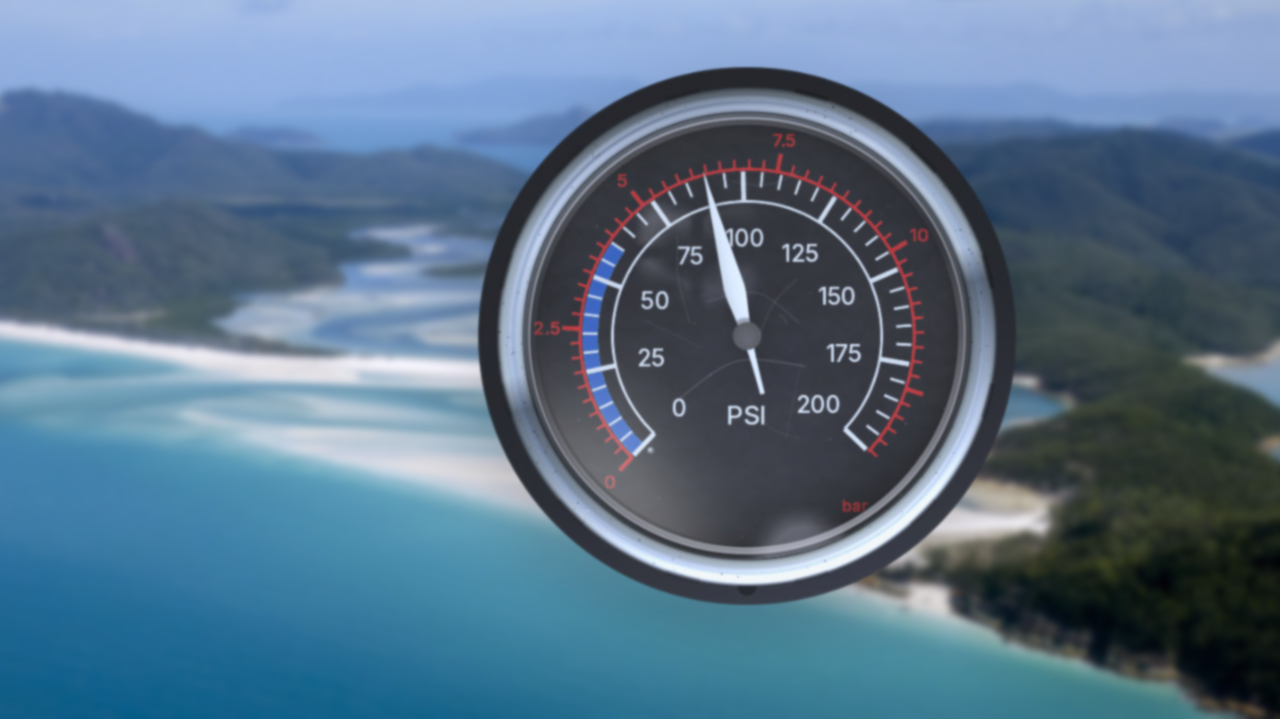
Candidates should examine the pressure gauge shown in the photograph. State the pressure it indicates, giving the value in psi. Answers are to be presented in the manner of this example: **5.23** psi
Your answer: **90** psi
